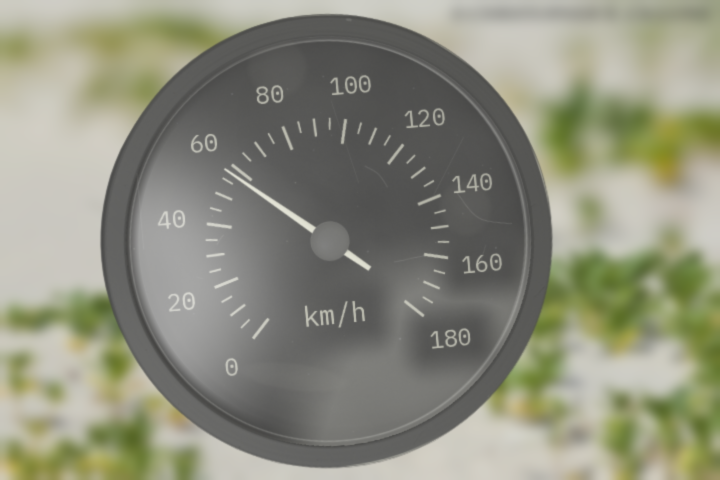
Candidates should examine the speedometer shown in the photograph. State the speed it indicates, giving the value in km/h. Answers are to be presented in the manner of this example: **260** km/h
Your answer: **57.5** km/h
